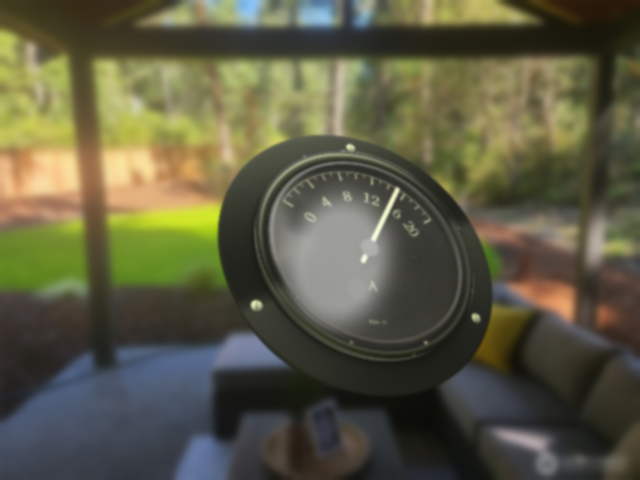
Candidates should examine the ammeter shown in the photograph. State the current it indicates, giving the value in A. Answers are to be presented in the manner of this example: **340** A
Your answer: **15** A
